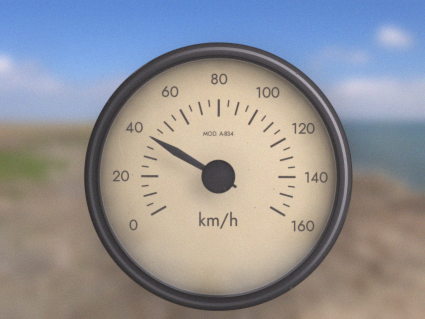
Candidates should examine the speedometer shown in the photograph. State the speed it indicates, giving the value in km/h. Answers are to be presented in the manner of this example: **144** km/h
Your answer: **40** km/h
